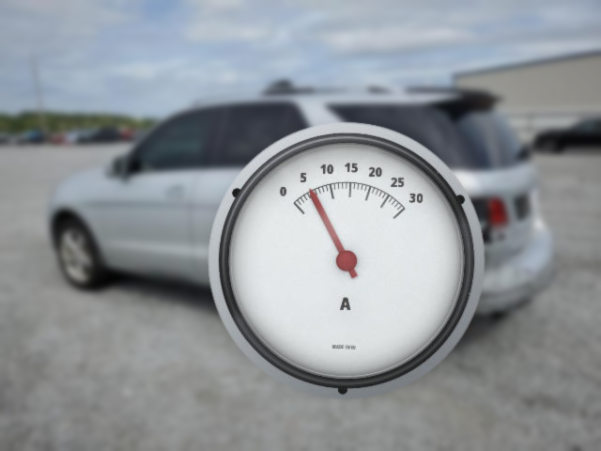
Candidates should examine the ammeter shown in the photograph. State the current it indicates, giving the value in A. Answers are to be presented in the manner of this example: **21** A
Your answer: **5** A
